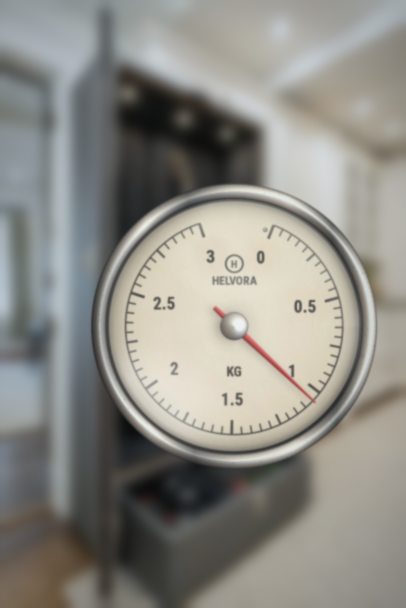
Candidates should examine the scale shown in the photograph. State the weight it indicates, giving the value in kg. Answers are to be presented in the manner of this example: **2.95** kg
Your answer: **1.05** kg
